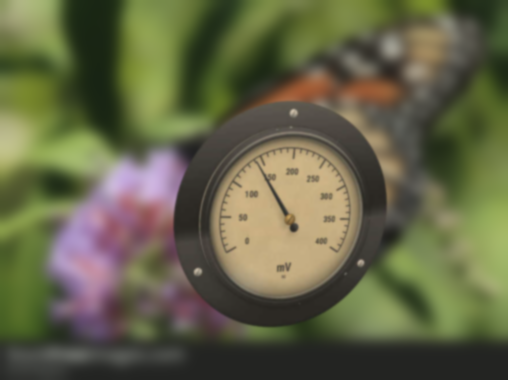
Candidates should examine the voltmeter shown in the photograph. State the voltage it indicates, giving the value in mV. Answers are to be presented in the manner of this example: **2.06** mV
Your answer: **140** mV
